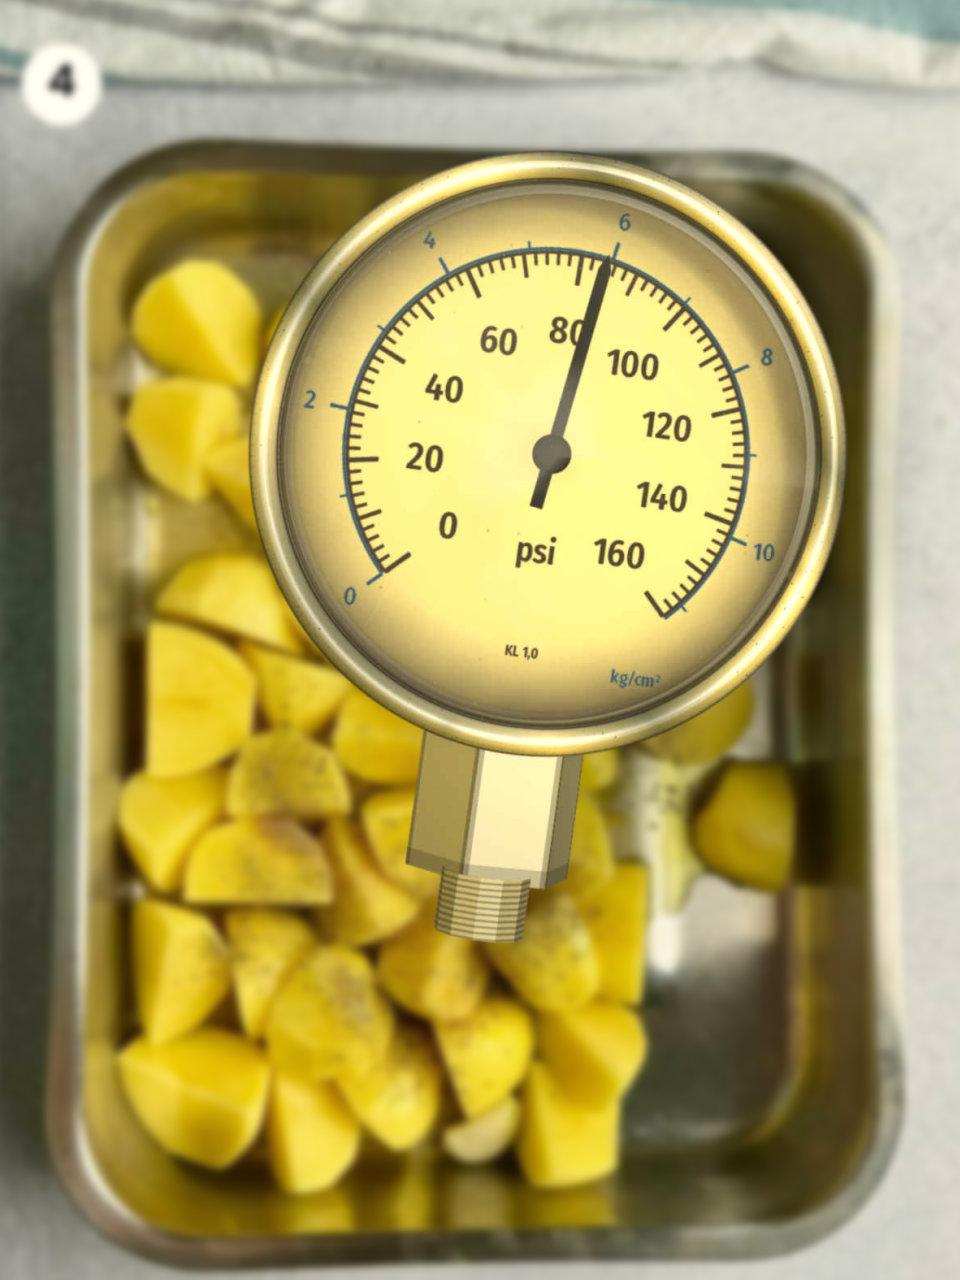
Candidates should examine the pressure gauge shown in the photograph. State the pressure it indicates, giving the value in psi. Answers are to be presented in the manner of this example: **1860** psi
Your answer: **84** psi
